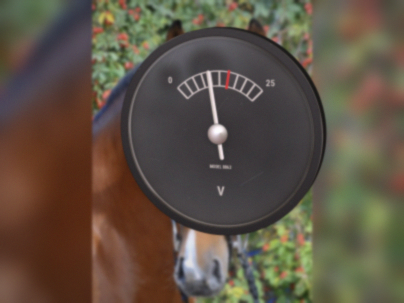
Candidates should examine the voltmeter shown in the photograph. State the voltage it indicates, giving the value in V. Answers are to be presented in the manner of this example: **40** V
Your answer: **10** V
